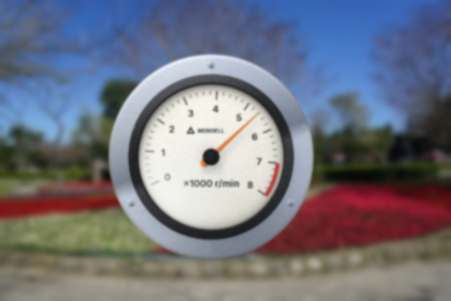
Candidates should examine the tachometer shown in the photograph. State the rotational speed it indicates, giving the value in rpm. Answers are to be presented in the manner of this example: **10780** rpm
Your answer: **5400** rpm
